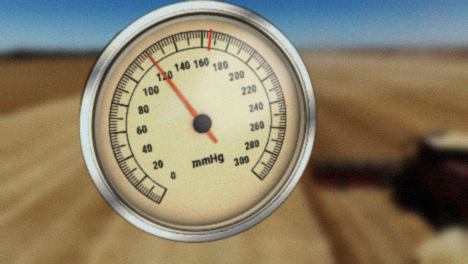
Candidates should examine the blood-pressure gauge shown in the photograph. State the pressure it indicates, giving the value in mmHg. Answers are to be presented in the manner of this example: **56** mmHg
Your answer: **120** mmHg
